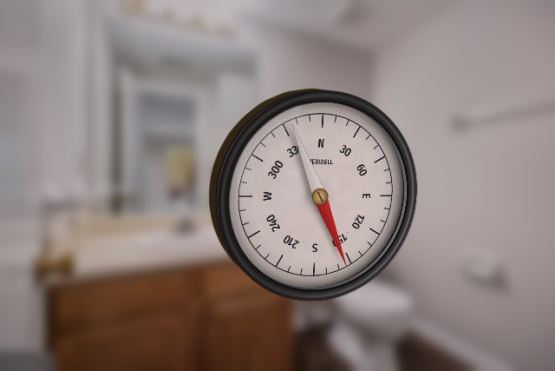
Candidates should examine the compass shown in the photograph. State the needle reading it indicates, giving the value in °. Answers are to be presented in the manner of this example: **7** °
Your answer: **155** °
